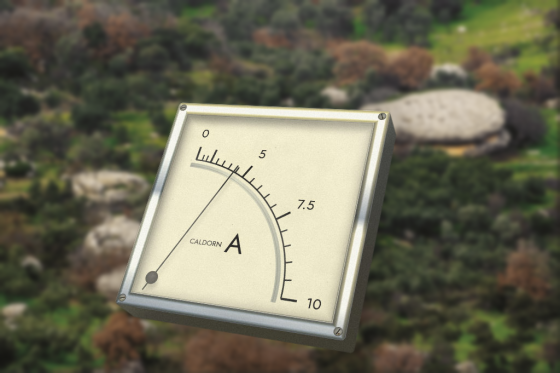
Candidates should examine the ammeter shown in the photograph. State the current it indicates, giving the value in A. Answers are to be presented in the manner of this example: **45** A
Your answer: **4.5** A
